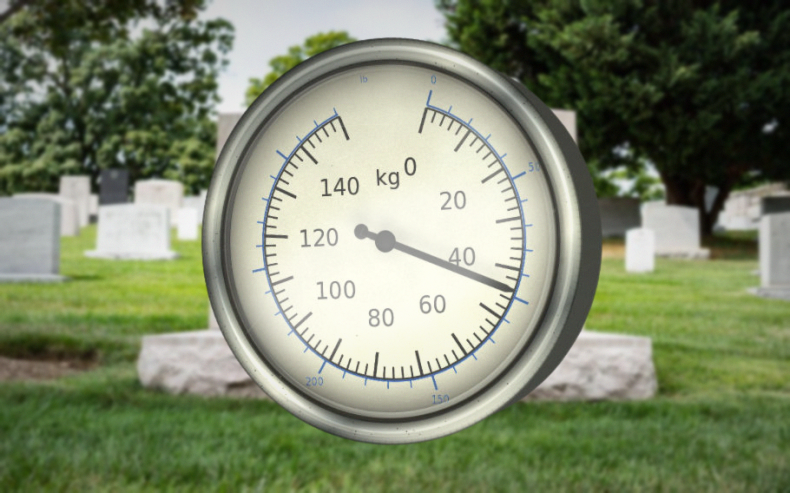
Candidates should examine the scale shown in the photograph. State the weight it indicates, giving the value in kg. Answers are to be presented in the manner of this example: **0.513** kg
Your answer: **44** kg
